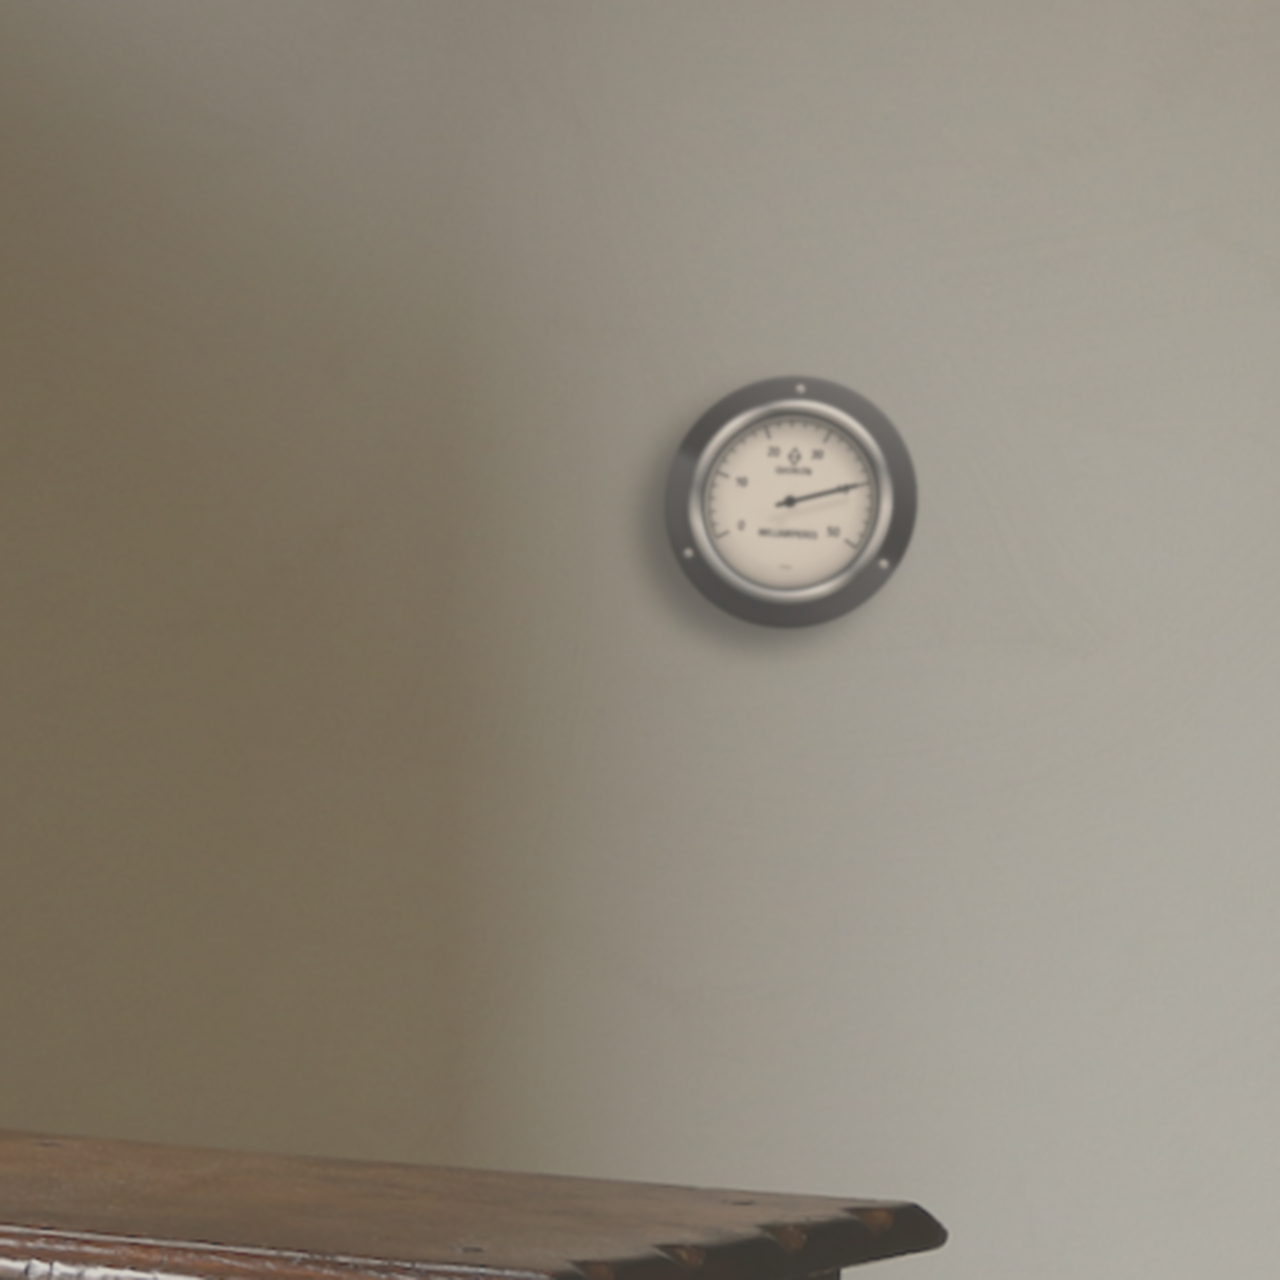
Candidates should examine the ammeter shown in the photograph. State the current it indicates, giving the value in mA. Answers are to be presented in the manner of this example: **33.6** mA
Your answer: **40** mA
